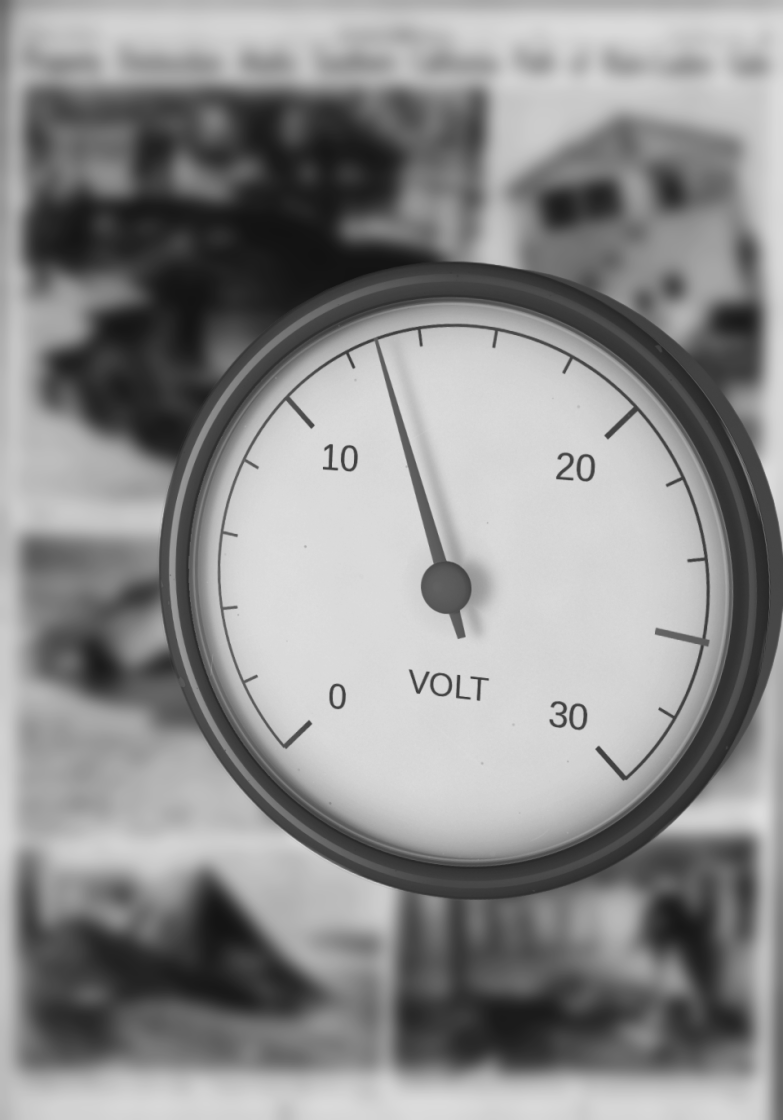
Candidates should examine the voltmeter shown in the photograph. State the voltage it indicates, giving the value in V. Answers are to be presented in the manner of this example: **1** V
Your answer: **13** V
